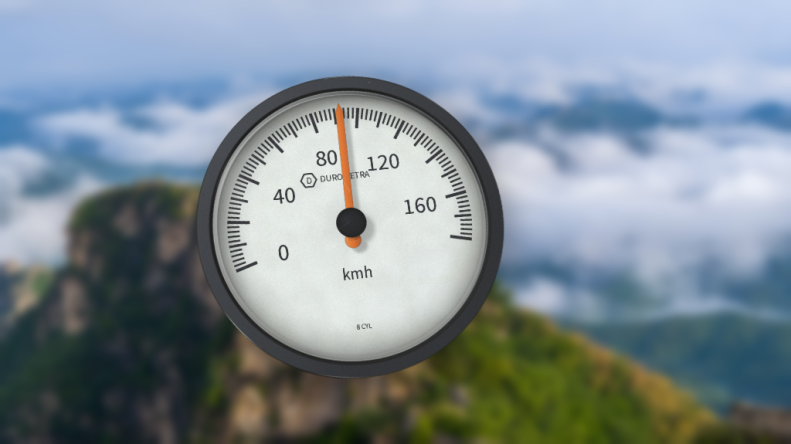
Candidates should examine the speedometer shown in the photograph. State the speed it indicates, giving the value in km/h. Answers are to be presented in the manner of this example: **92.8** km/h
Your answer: **92** km/h
